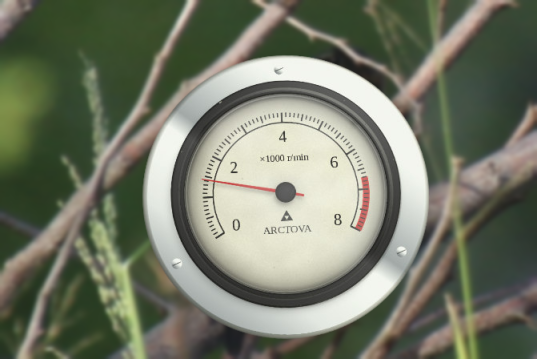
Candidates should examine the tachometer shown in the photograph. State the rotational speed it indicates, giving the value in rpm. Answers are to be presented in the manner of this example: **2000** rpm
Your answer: **1400** rpm
